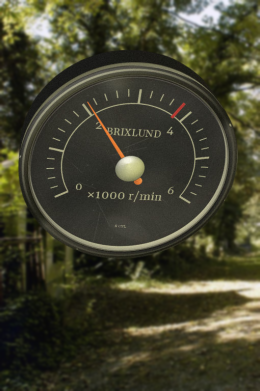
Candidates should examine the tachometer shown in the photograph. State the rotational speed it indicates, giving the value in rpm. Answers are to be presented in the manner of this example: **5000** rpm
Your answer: **2100** rpm
